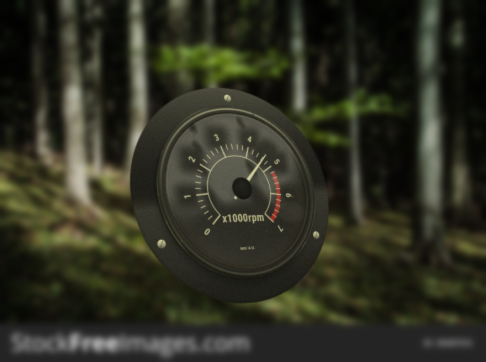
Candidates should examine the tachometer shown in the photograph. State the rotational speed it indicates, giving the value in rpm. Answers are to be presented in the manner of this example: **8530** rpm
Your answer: **4600** rpm
